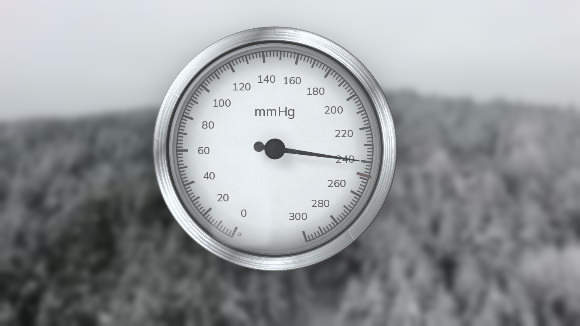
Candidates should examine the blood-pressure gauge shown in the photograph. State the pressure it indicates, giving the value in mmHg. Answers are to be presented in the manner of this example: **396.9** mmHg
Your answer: **240** mmHg
